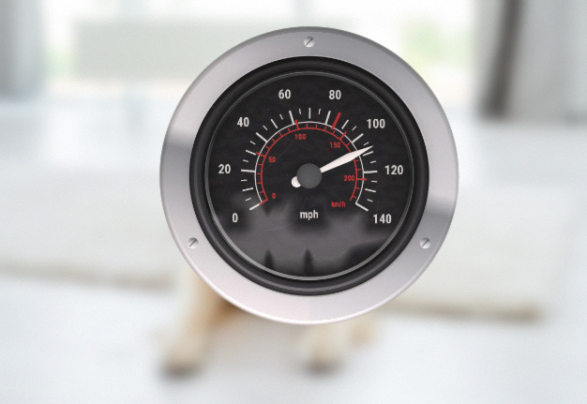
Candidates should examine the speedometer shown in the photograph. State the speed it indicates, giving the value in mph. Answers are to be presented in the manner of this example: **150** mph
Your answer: **107.5** mph
